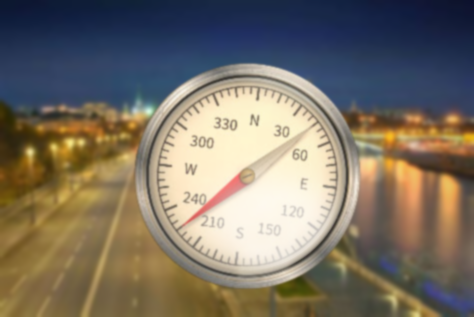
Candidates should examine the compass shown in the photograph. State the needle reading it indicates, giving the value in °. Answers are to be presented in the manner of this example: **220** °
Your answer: **225** °
